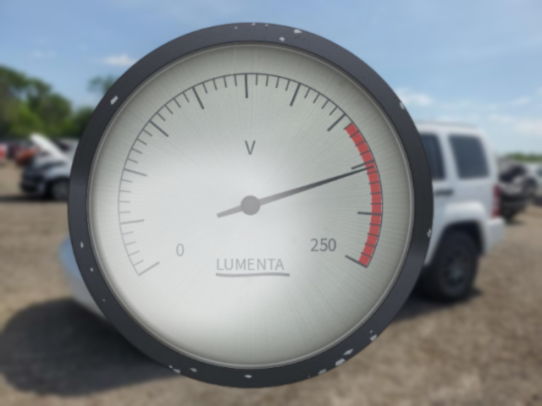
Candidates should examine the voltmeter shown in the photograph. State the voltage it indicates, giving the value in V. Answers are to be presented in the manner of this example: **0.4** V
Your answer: **202.5** V
